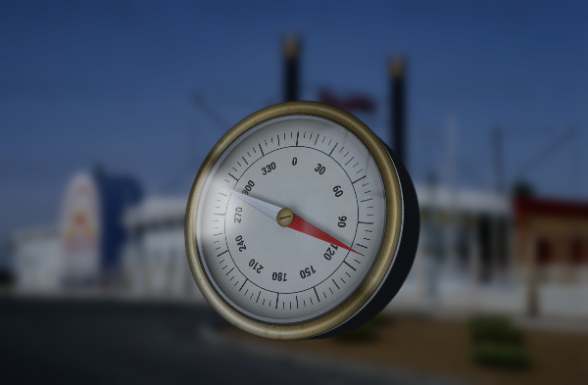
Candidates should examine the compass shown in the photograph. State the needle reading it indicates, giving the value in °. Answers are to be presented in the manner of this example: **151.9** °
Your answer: **110** °
